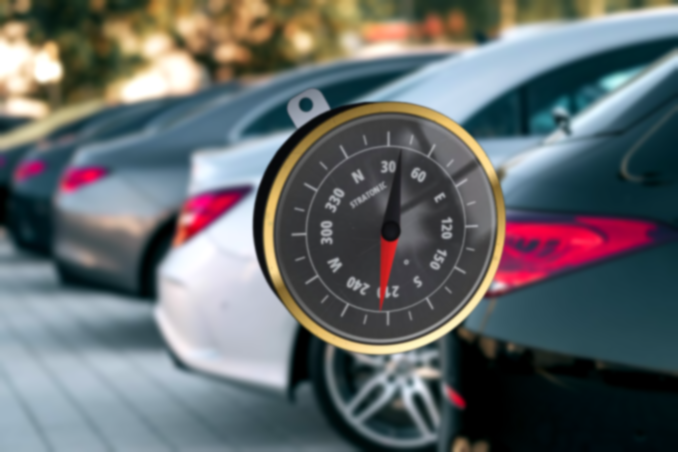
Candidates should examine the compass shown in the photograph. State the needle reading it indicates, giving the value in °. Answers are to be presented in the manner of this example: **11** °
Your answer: **217.5** °
